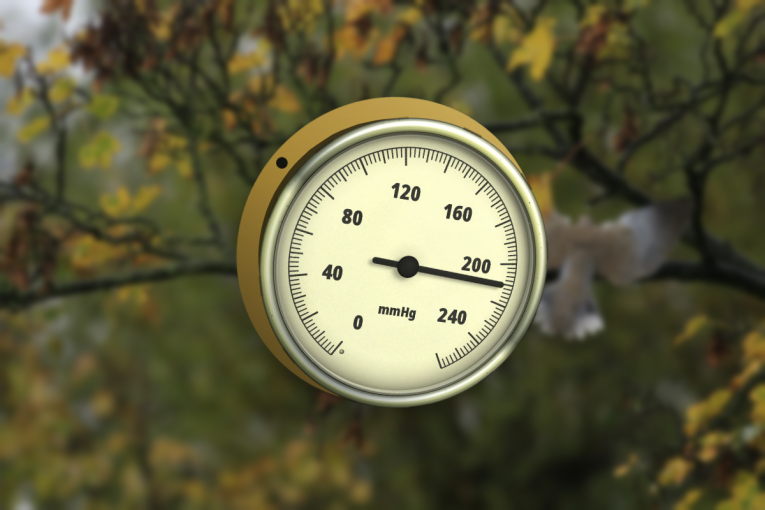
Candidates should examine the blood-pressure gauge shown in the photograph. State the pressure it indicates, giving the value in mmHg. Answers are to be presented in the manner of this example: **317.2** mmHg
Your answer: **210** mmHg
